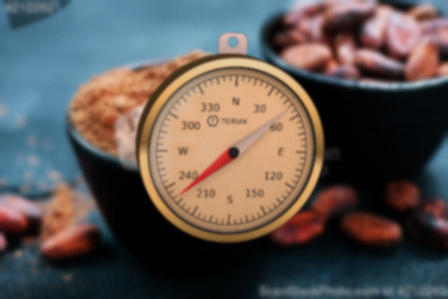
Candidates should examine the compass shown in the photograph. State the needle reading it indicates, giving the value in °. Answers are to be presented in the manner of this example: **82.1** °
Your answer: **230** °
